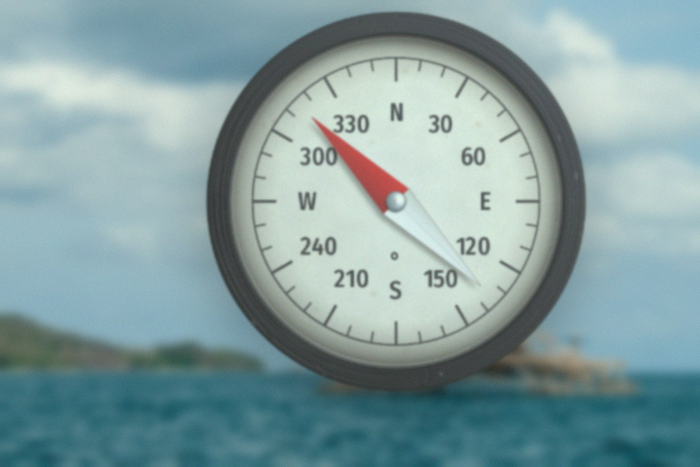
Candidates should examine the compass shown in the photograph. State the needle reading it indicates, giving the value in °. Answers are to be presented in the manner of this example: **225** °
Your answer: **315** °
